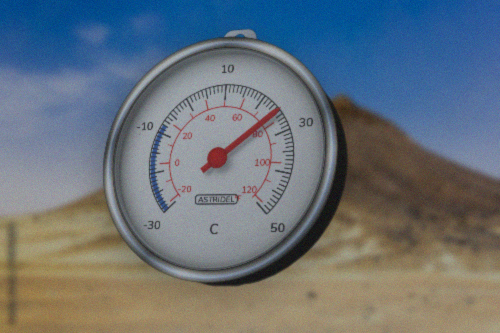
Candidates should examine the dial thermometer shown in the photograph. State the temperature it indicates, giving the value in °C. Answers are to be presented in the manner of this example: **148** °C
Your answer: **25** °C
